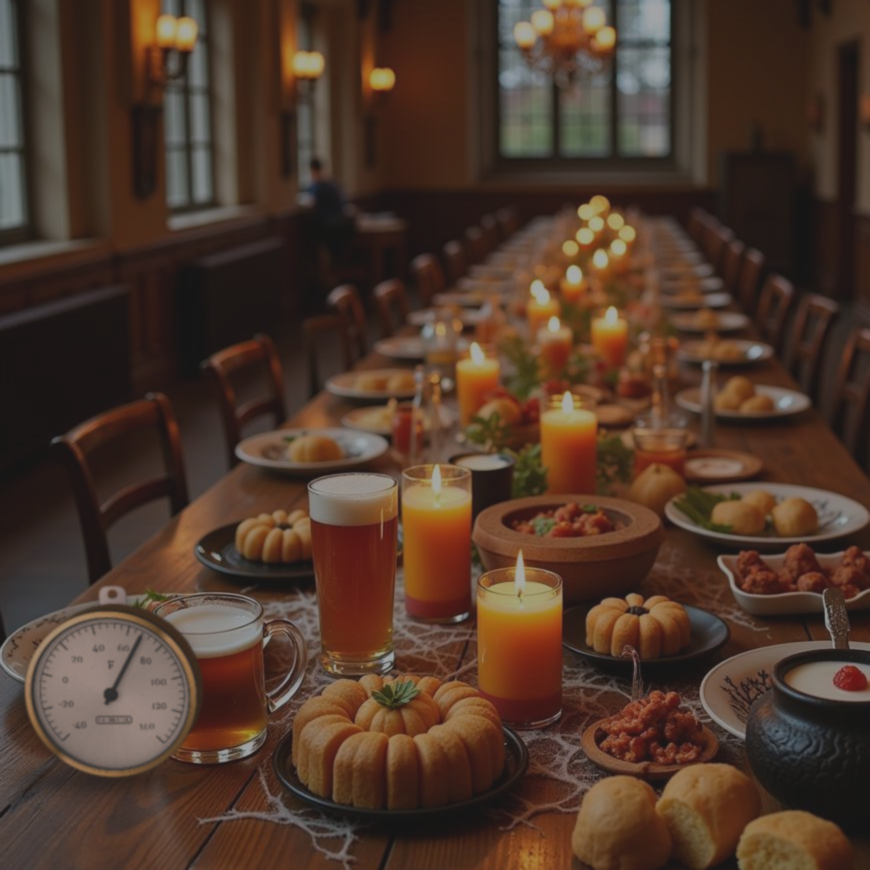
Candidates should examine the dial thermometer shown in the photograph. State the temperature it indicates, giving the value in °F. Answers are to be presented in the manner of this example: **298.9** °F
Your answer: **68** °F
